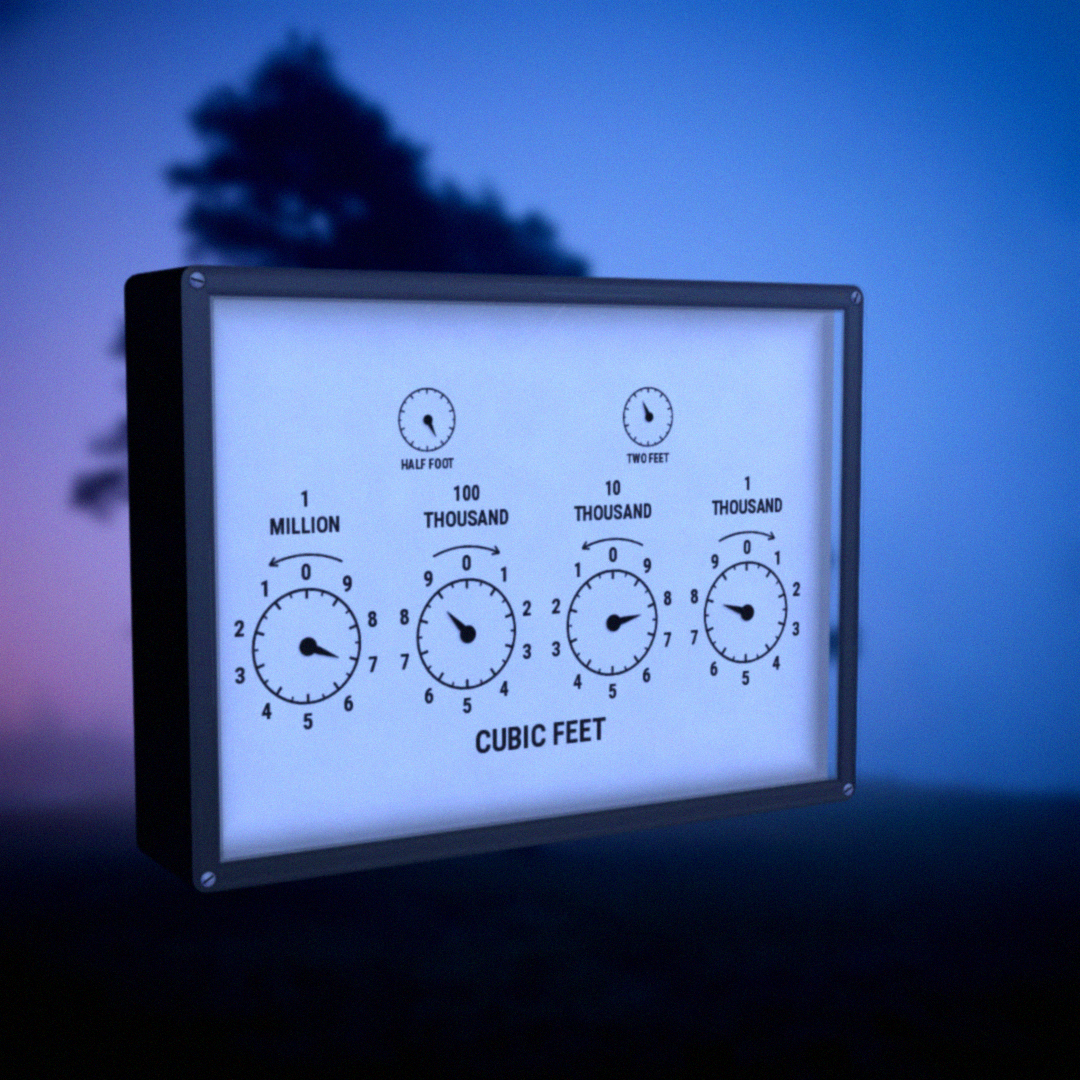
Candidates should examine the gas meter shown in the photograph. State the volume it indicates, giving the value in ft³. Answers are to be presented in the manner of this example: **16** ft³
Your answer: **687800** ft³
